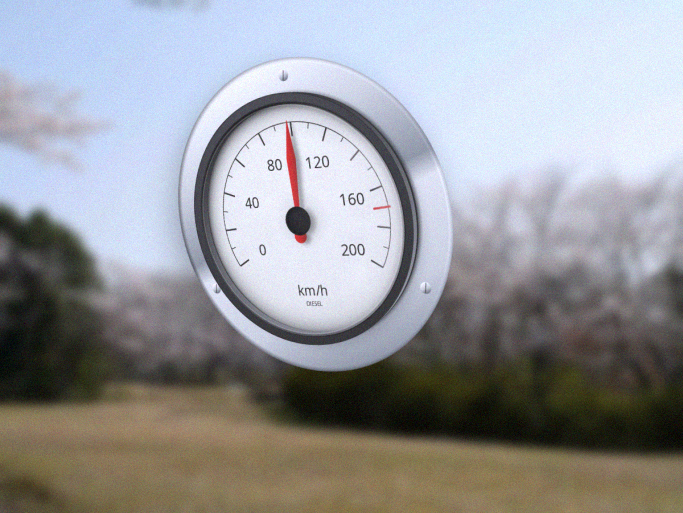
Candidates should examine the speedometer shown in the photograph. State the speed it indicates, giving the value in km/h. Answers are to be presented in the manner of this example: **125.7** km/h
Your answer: **100** km/h
